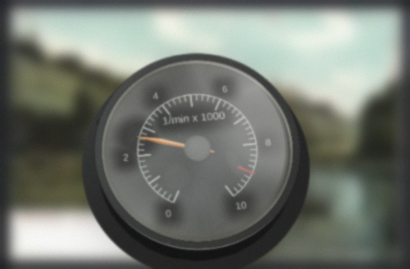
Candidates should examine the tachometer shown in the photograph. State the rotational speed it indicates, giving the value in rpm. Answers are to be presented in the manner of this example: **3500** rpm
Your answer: **2600** rpm
